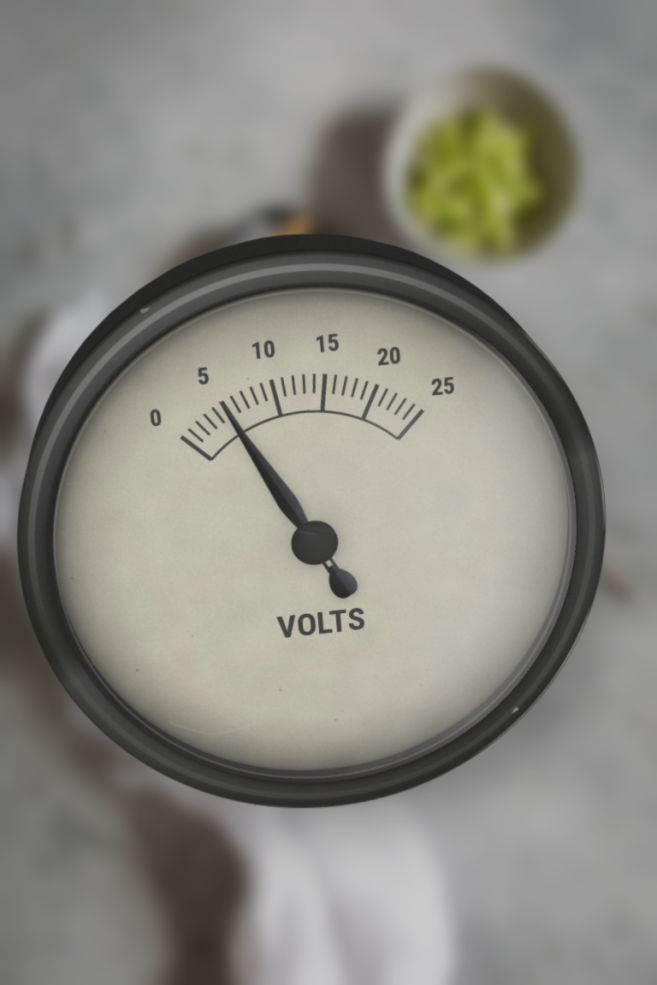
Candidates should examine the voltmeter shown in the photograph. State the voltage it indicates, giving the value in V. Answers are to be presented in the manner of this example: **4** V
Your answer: **5** V
